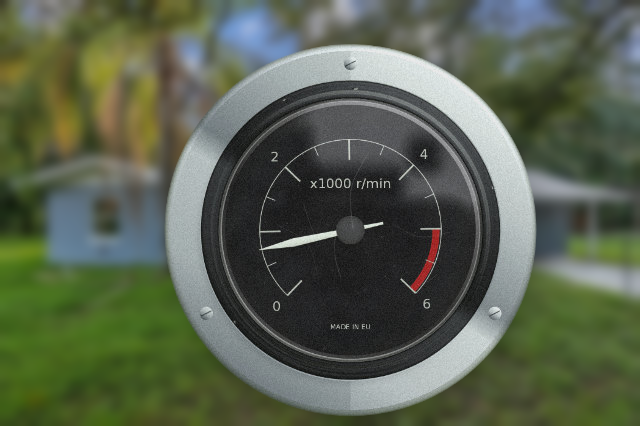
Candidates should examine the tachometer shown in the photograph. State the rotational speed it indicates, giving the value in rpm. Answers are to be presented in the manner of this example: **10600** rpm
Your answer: **750** rpm
